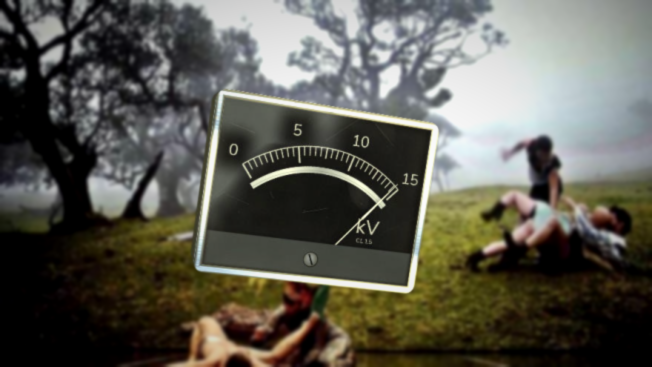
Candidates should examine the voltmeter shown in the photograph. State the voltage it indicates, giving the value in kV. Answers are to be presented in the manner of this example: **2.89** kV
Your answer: **14.5** kV
